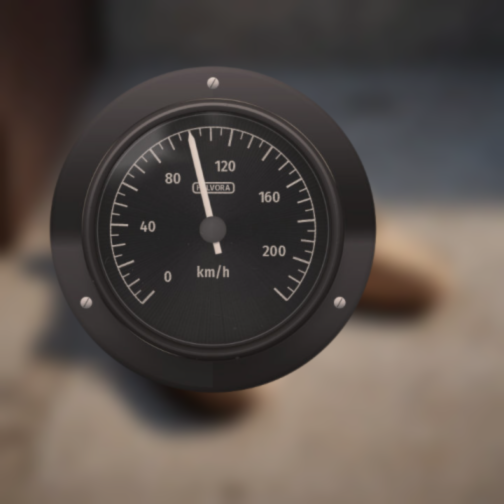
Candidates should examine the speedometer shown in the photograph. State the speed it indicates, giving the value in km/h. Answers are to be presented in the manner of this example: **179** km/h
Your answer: **100** km/h
